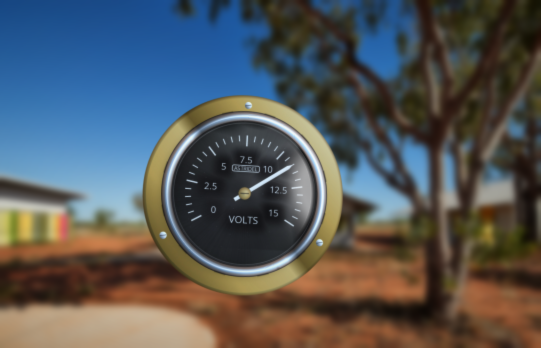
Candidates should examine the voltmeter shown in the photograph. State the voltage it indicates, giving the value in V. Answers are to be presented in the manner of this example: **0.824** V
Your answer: **11** V
